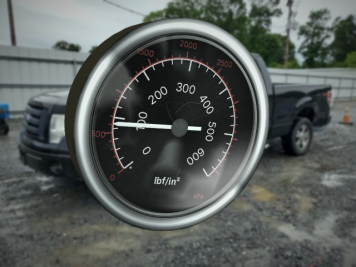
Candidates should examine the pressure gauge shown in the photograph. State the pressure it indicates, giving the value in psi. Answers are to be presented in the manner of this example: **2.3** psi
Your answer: **90** psi
